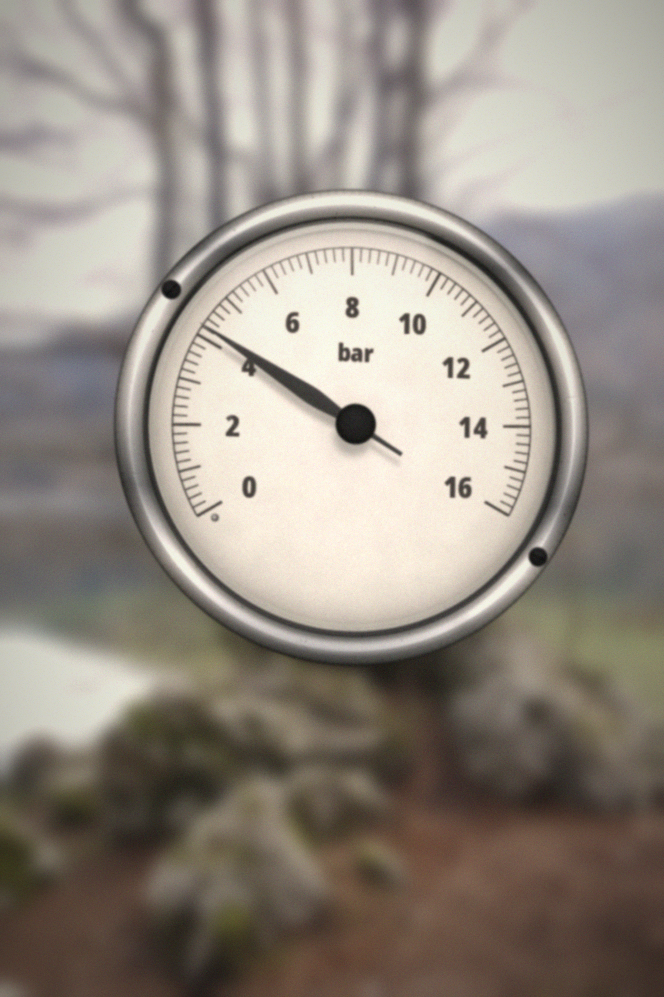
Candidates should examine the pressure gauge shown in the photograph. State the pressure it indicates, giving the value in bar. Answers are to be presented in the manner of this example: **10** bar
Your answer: **4.2** bar
